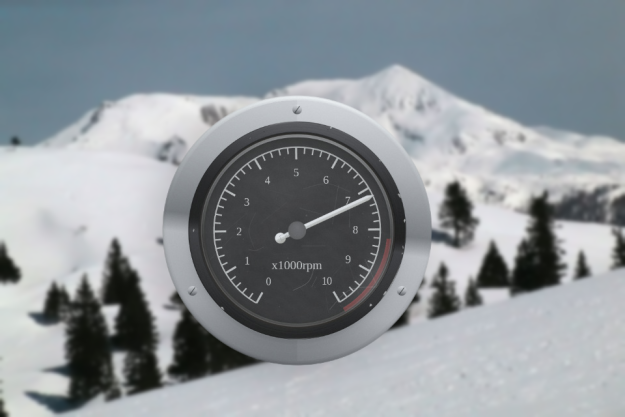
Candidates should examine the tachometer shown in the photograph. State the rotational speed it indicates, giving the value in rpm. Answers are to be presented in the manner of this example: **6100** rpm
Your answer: **7200** rpm
